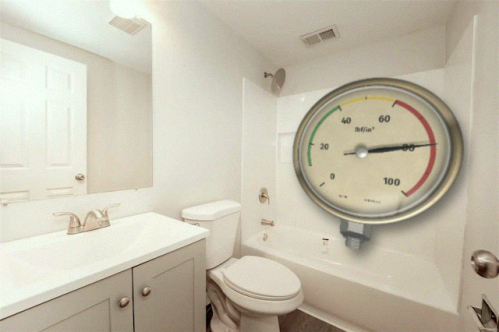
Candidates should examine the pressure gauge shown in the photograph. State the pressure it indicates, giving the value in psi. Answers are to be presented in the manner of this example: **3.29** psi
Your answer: **80** psi
